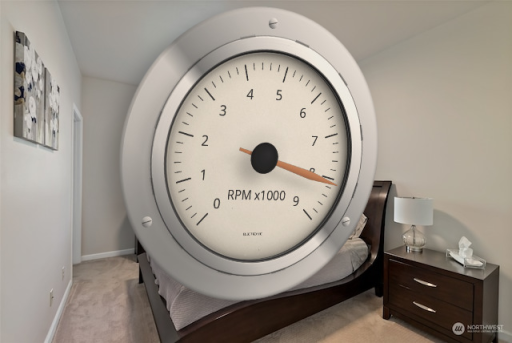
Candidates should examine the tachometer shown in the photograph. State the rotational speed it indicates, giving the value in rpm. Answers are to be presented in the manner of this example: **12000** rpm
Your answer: **8100** rpm
